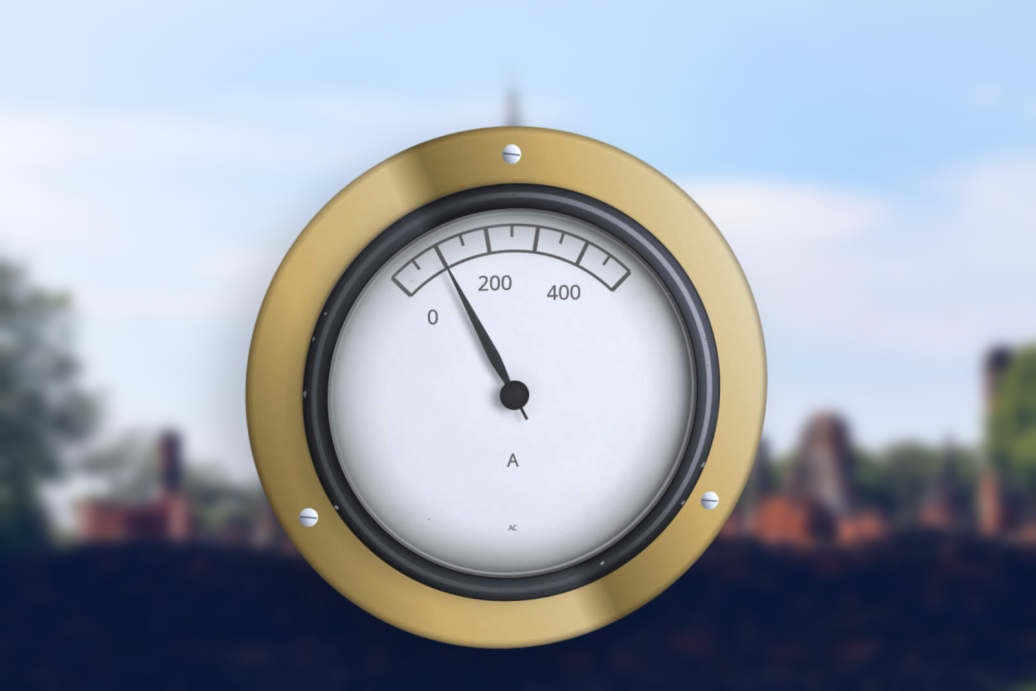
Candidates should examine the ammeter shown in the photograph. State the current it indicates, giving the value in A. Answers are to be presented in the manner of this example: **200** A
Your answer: **100** A
